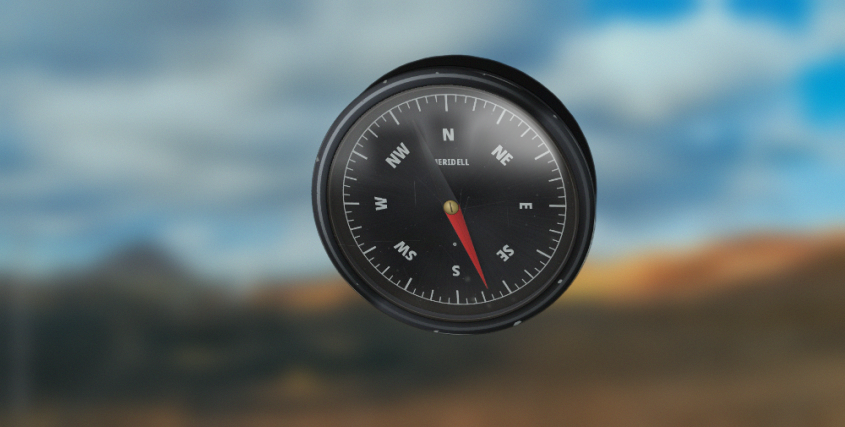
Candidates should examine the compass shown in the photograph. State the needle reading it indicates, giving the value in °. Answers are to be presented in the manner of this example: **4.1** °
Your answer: **160** °
